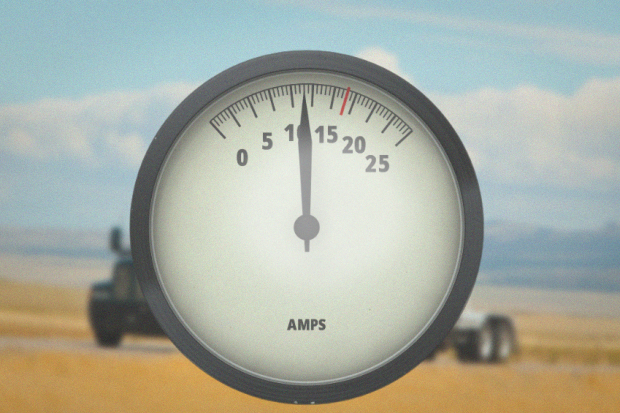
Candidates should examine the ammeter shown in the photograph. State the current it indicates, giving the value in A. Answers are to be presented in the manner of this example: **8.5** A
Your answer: **11.5** A
